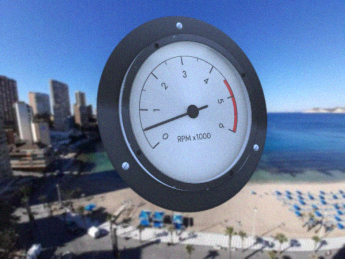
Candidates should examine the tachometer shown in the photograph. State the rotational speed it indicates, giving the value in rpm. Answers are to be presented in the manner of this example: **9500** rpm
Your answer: **500** rpm
